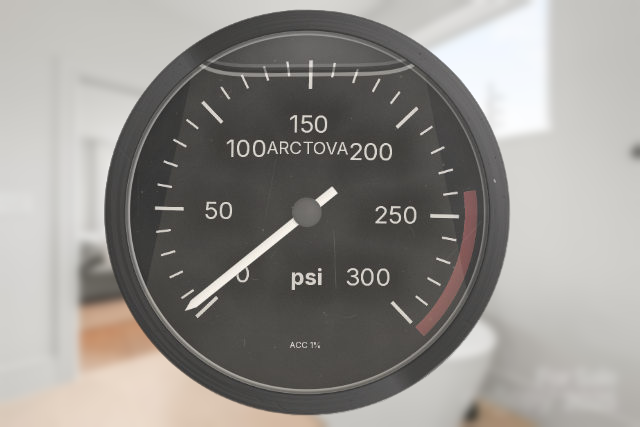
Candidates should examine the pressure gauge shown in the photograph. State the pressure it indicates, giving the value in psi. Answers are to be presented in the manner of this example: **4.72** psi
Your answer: **5** psi
